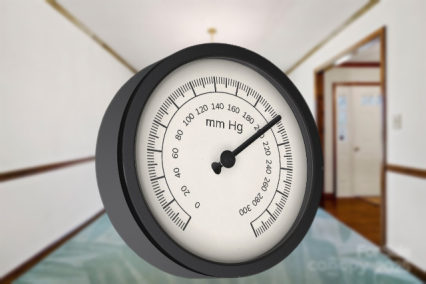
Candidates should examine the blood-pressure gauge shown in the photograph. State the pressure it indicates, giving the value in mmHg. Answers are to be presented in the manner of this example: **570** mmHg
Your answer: **200** mmHg
